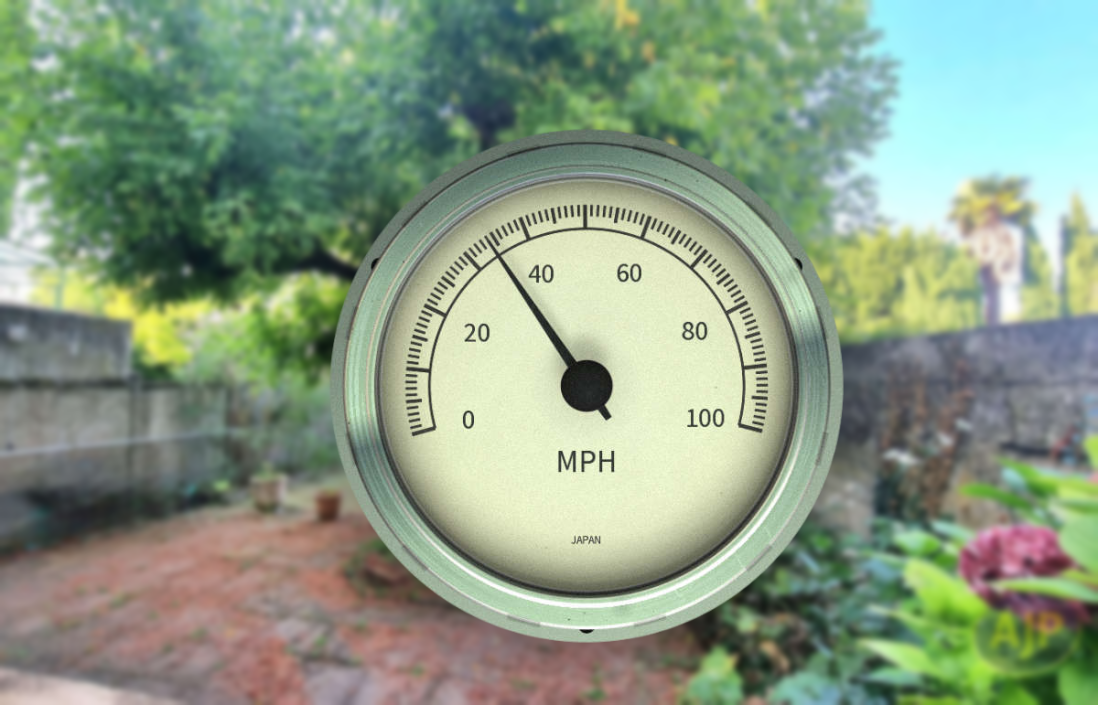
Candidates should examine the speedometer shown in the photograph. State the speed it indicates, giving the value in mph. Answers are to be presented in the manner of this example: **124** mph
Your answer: **34** mph
